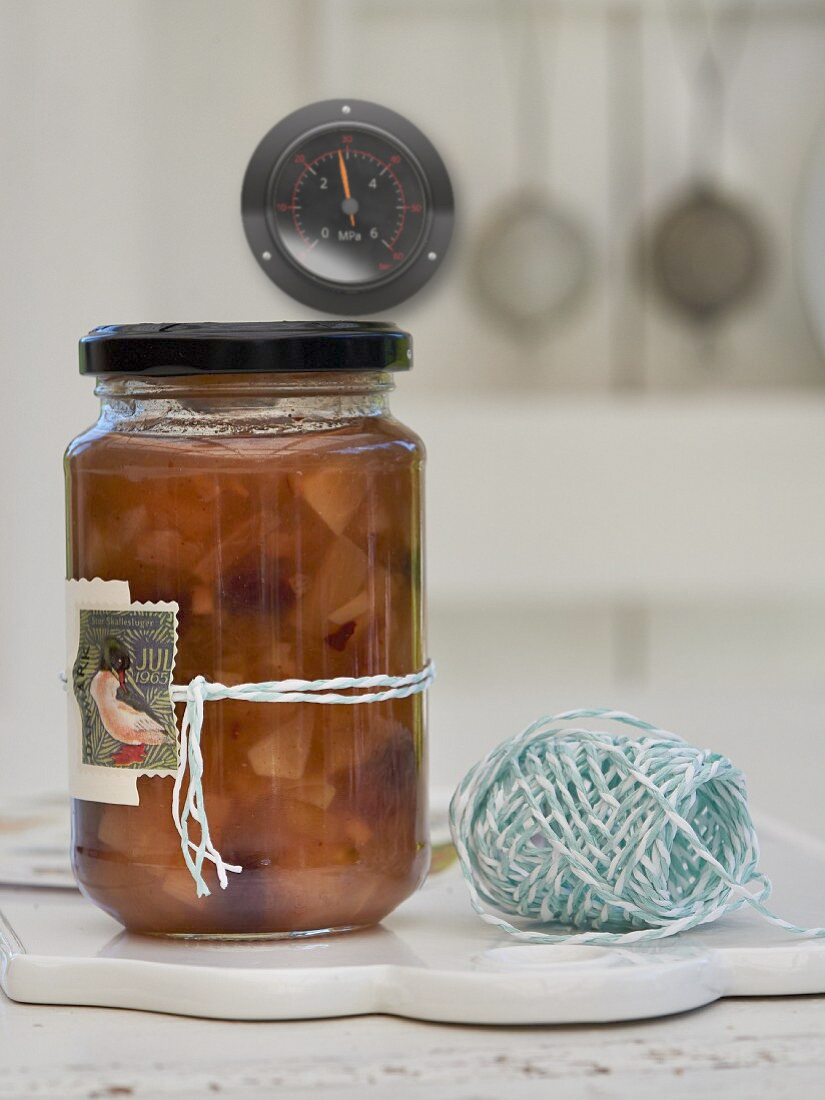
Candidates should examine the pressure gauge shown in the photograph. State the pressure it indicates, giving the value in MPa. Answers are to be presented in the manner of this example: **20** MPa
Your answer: **2.8** MPa
